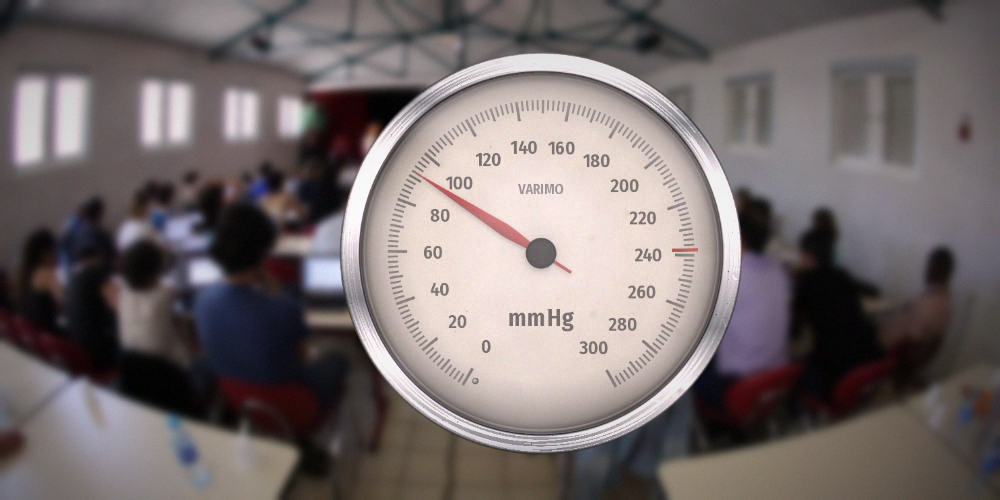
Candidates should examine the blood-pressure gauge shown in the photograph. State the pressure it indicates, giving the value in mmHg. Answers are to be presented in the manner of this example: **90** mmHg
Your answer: **92** mmHg
